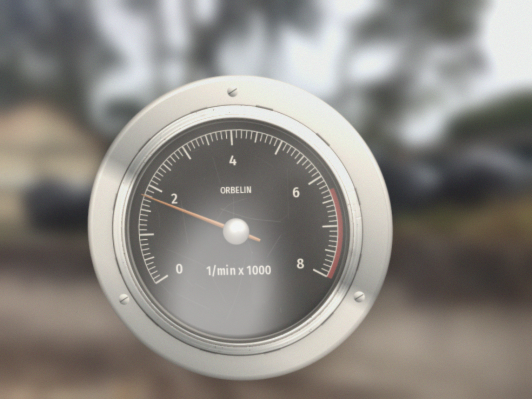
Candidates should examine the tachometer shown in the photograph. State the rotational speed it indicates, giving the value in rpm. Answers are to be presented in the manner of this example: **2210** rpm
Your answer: **1800** rpm
